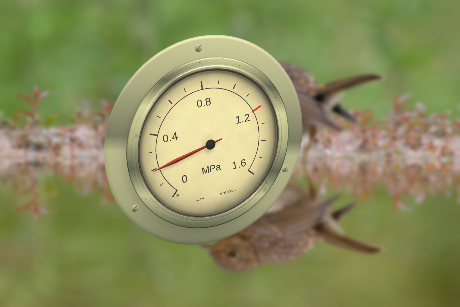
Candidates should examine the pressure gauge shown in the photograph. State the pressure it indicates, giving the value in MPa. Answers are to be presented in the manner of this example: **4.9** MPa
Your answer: **0.2** MPa
